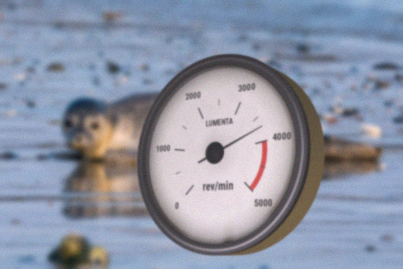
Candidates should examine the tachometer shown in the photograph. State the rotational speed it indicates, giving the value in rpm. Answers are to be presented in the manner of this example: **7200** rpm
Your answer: **3750** rpm
